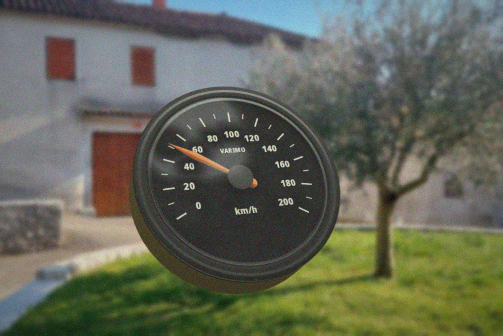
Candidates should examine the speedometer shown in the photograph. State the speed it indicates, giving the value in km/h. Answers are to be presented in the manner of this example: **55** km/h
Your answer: **50** km/h
